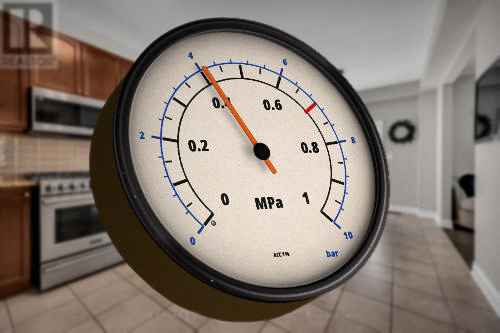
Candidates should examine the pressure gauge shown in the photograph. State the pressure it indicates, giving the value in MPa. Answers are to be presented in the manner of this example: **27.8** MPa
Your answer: **0.4** MPa
